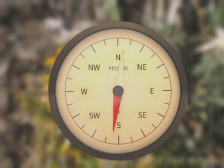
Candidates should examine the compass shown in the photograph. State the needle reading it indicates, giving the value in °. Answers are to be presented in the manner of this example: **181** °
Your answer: **187.5** °
